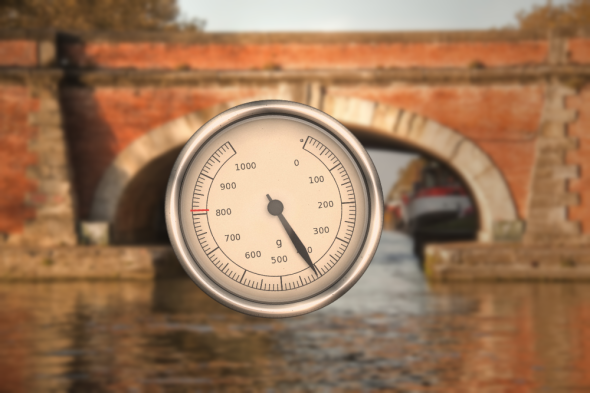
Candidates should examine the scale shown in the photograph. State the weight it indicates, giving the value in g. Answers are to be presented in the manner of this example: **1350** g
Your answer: **410** g
